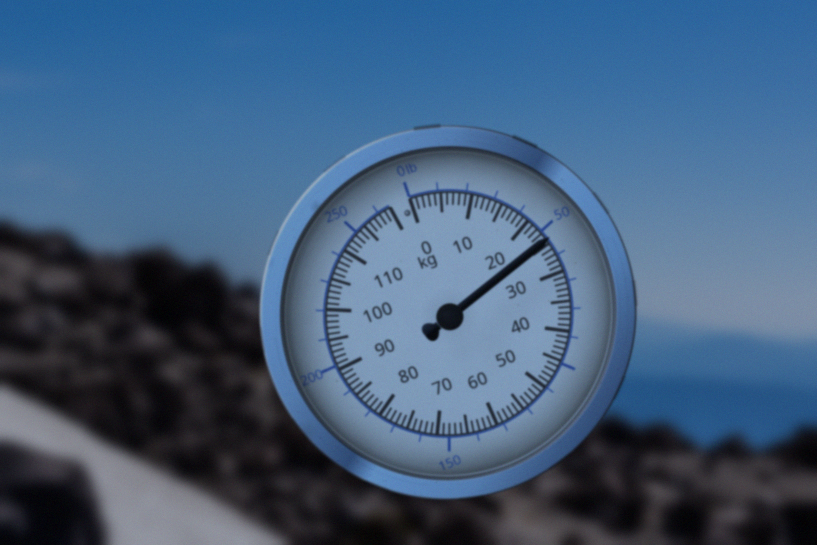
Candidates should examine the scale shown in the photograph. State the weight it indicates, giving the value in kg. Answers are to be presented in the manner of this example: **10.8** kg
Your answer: **24** kg
